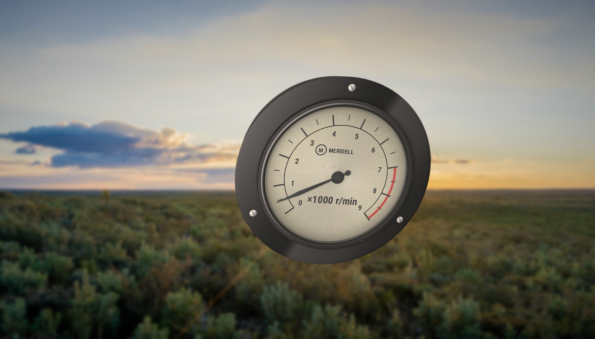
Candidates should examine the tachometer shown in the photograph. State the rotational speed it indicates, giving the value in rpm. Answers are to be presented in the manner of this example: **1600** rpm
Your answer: **500** rpm
